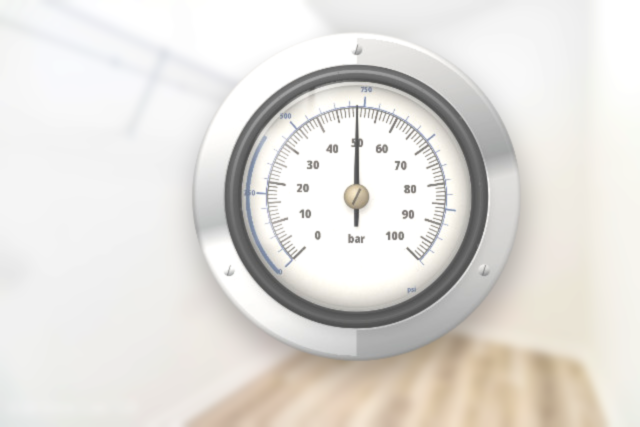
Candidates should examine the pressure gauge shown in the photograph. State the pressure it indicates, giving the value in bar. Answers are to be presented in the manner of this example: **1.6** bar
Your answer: **50** bar
